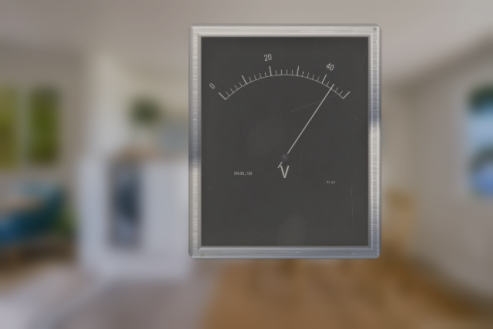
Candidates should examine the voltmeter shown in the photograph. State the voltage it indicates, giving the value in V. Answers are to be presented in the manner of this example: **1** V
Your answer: **44** V
